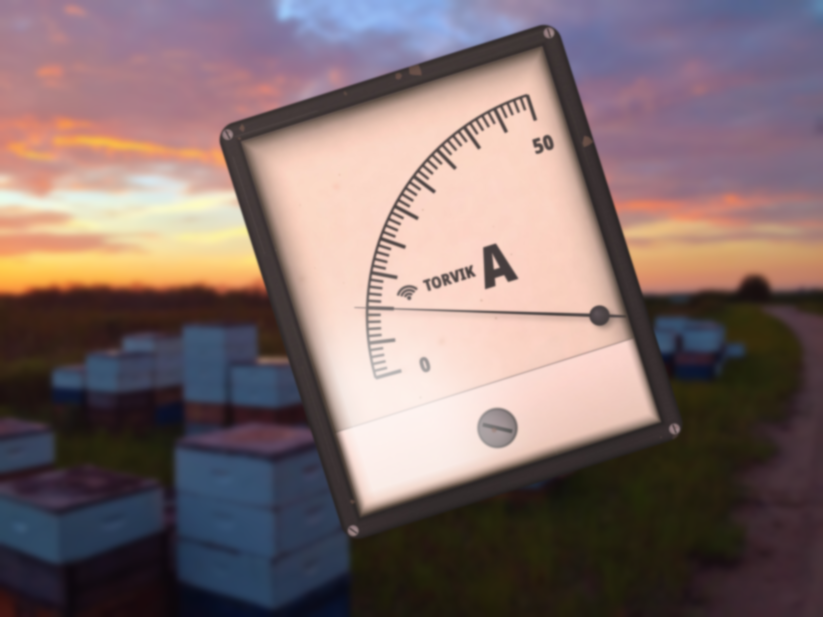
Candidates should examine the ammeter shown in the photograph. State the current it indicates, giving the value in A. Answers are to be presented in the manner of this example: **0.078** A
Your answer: **10** A
